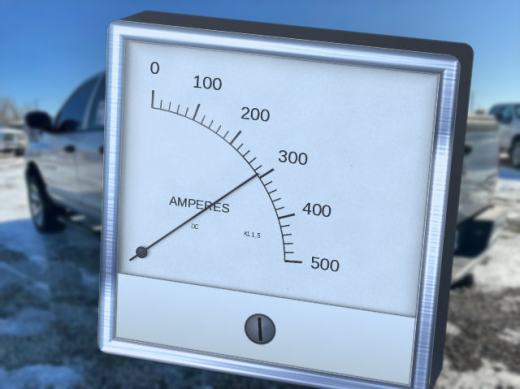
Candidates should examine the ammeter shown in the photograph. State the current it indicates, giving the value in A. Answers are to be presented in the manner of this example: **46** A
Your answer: **290** A
